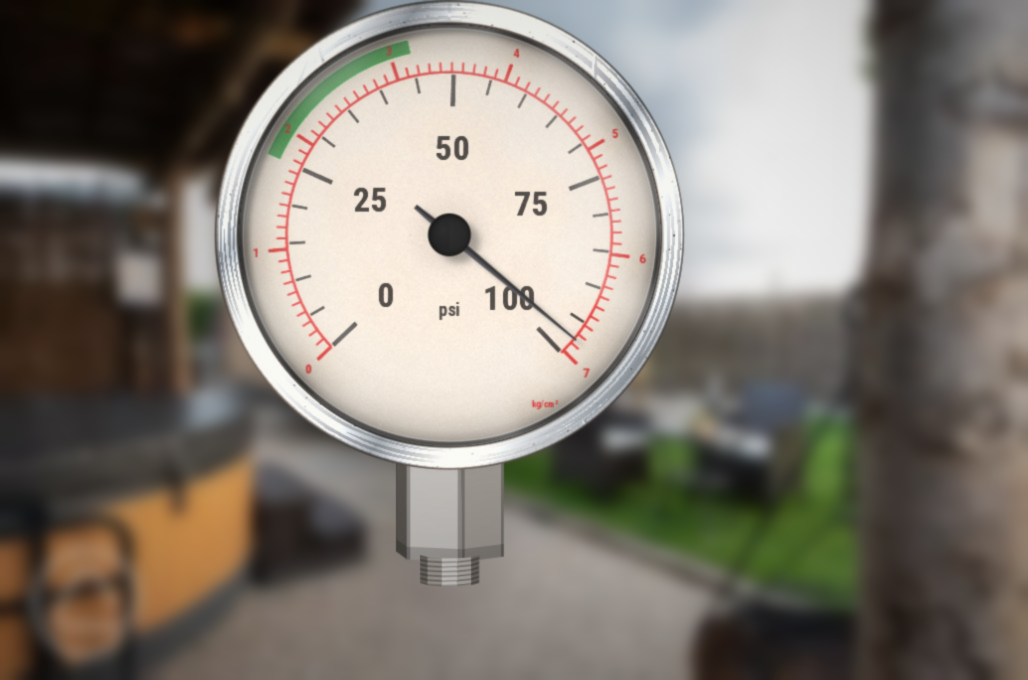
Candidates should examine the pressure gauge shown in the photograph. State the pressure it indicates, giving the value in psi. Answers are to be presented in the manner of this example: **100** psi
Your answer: **97.5** psi
